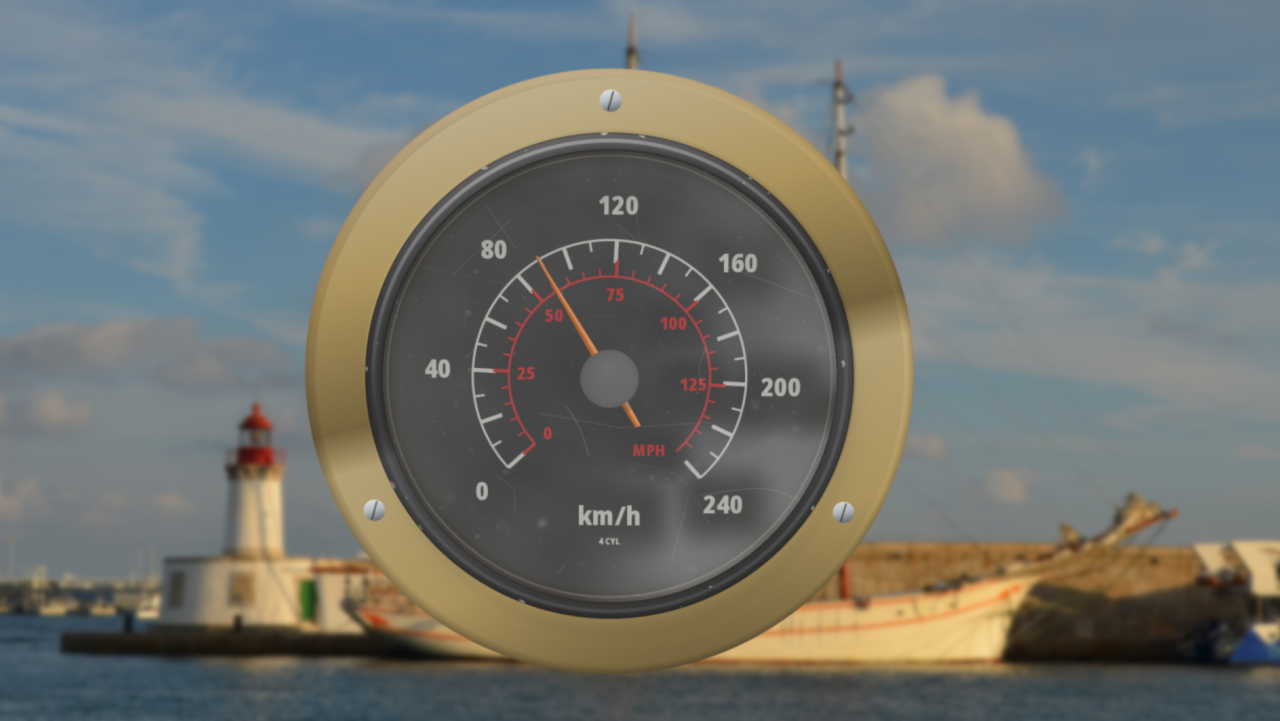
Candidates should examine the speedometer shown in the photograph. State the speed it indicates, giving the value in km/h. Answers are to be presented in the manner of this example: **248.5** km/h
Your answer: **90** km/h
